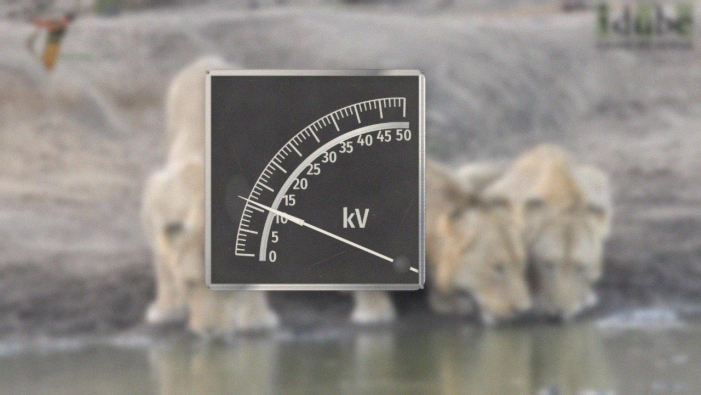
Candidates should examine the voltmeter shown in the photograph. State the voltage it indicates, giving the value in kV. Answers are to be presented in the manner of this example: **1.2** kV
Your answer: **11** kV
